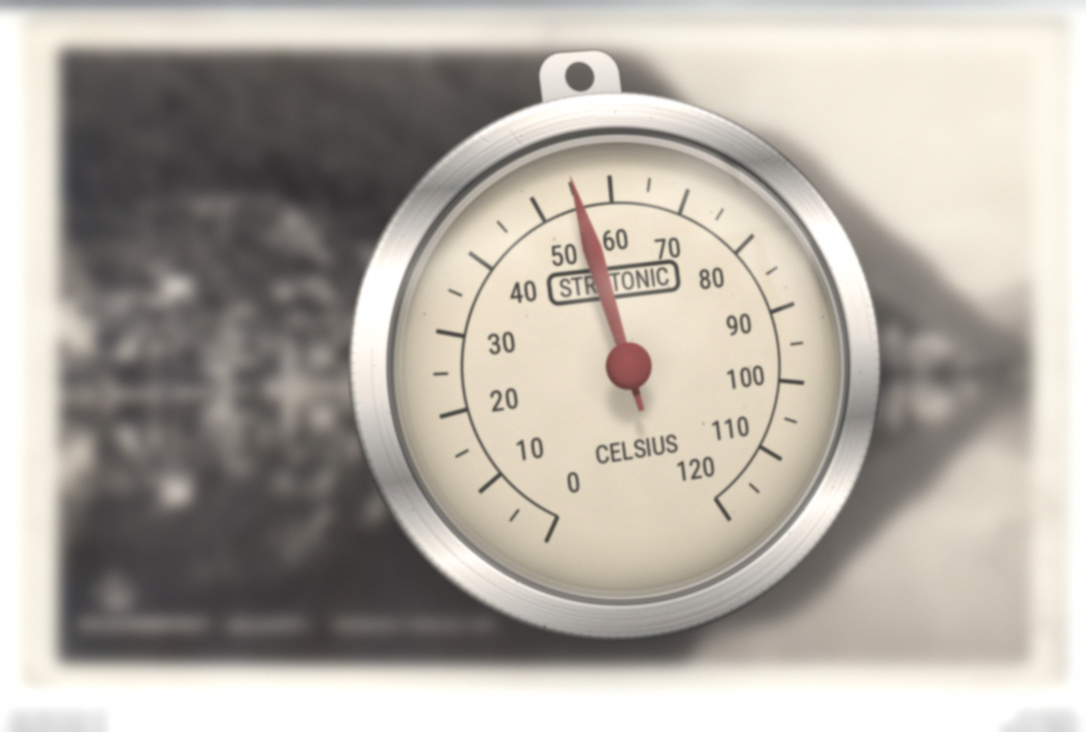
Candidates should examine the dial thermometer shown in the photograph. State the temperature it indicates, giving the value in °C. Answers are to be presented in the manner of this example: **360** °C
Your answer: **55** °C
